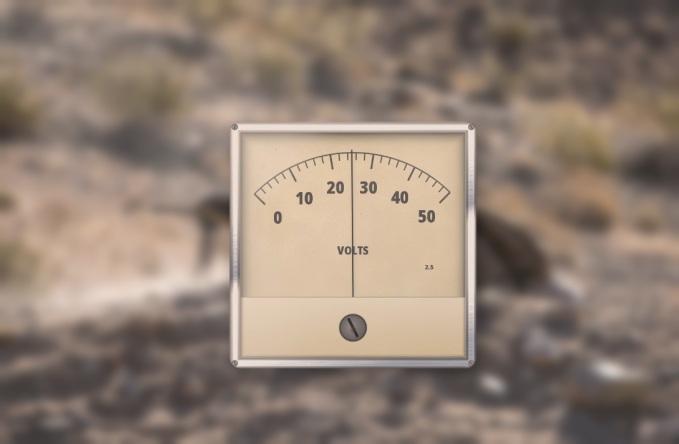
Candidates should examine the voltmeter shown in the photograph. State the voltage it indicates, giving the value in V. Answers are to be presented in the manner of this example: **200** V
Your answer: **25** V
